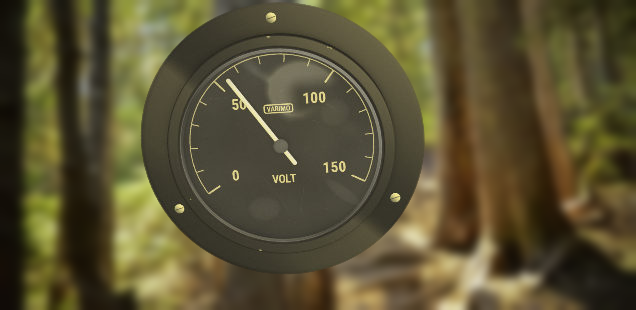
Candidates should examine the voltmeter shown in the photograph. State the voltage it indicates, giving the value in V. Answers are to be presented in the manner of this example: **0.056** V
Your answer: **55** V
